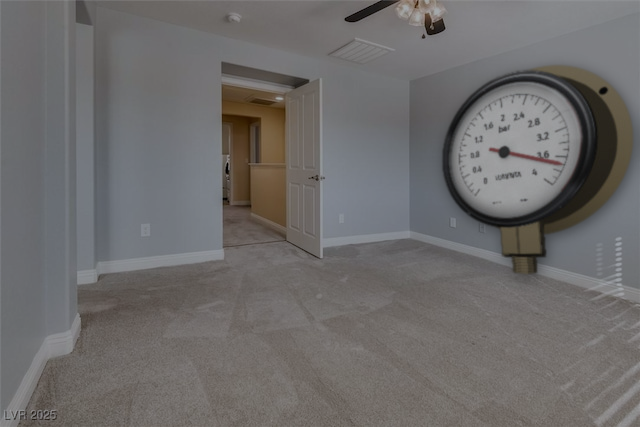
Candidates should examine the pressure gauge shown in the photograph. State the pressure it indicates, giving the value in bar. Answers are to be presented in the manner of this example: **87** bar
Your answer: **3.7** bar
